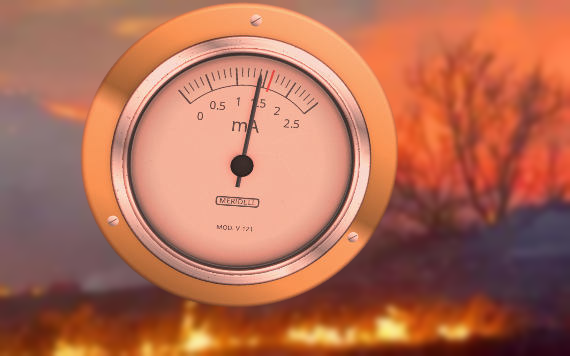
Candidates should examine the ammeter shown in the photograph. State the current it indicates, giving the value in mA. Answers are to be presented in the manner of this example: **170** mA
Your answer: **1.4** mA
